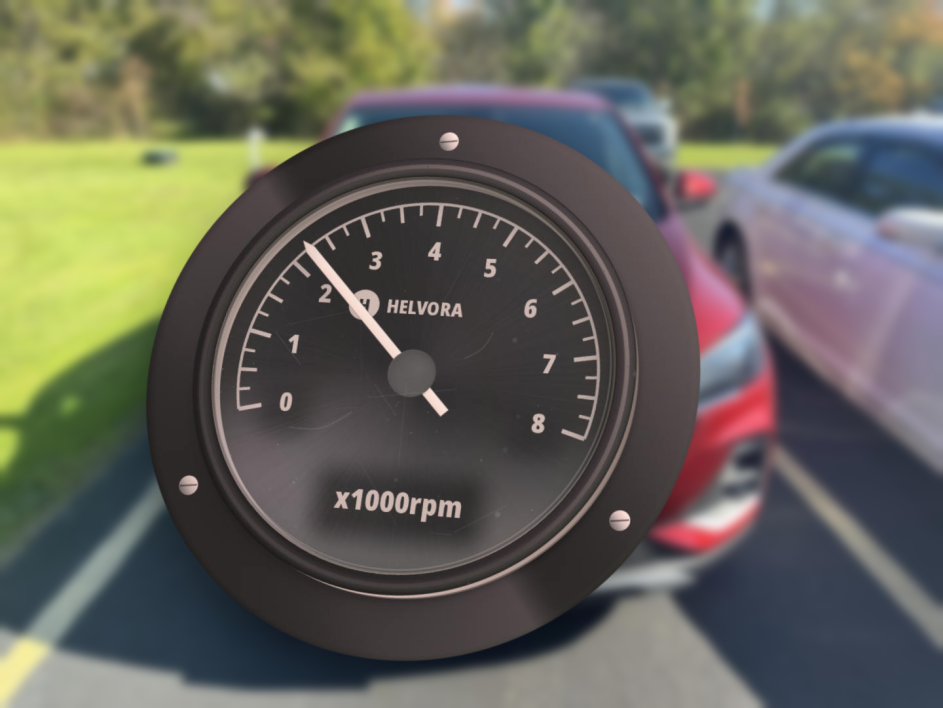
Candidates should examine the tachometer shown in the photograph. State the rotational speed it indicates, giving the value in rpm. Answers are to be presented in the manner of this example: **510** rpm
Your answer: **2250** rpm
